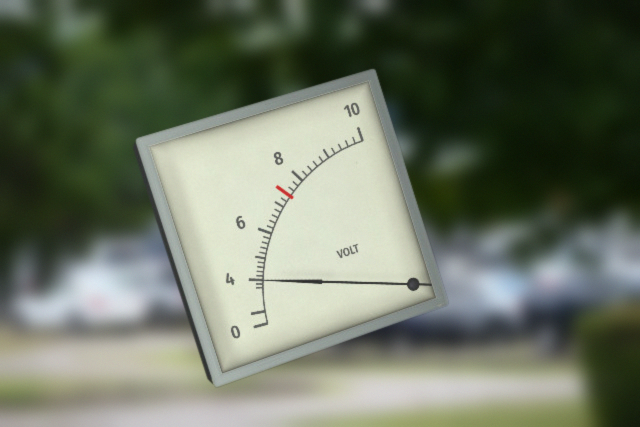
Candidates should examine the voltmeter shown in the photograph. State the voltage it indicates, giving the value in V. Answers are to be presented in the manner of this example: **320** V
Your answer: **4** V
